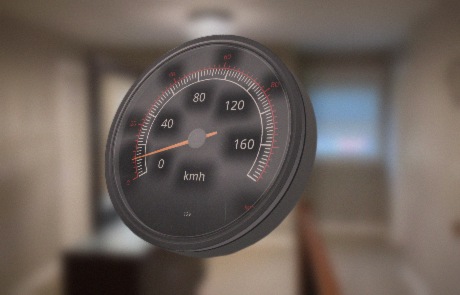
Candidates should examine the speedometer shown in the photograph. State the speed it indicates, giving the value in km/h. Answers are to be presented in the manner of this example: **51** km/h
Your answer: **10** km/h
